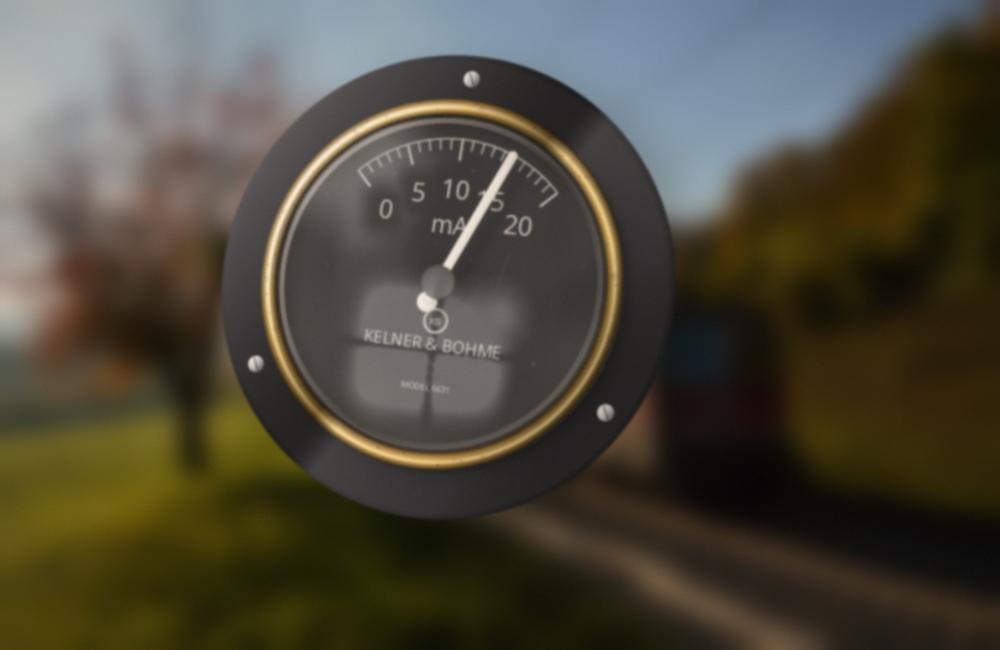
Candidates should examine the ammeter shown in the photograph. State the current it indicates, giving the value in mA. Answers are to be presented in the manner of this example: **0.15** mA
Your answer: **15** mA
